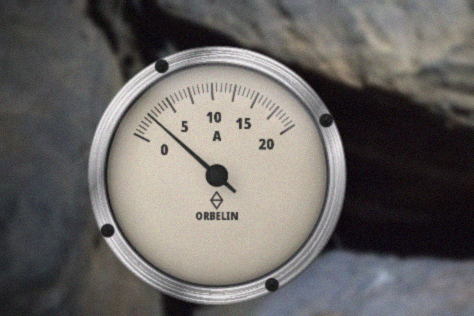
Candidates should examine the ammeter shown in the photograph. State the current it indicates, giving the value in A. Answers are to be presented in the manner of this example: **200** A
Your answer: **2.5** A
